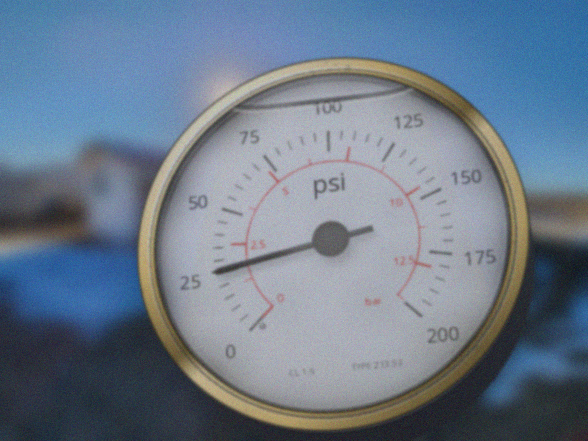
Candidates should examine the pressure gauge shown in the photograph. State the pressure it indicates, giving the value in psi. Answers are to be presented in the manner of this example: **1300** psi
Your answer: **25** psi
